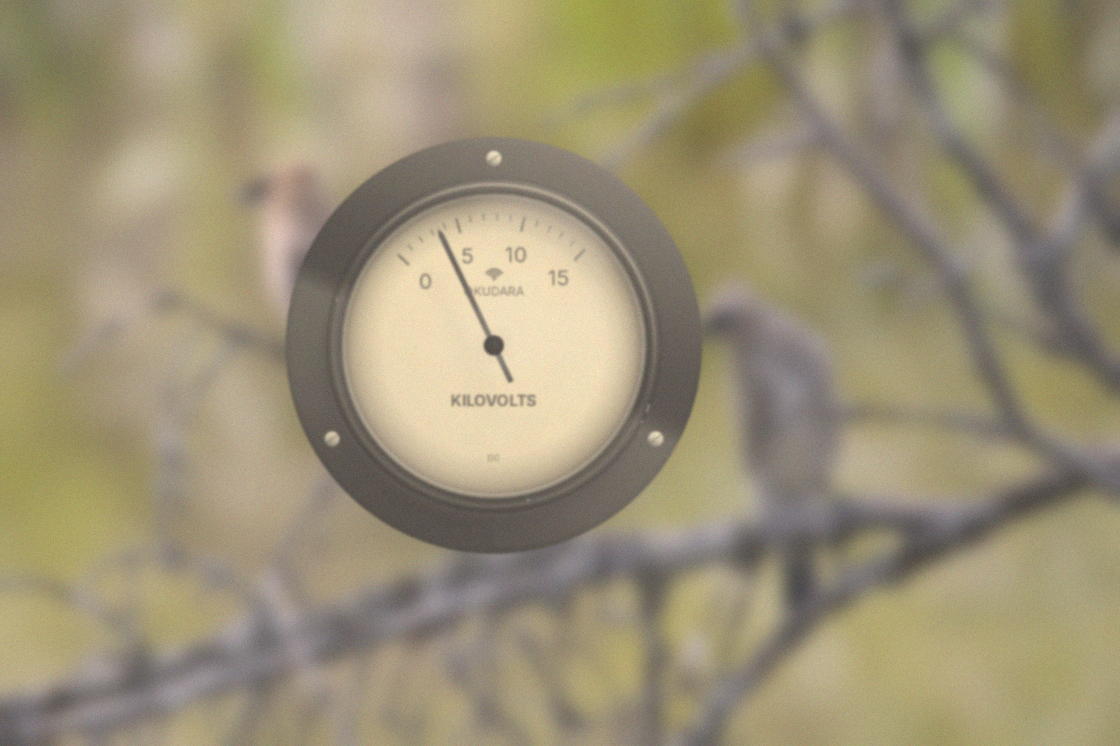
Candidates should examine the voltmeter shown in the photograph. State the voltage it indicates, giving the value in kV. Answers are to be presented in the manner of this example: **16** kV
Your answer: **3.5** kV
